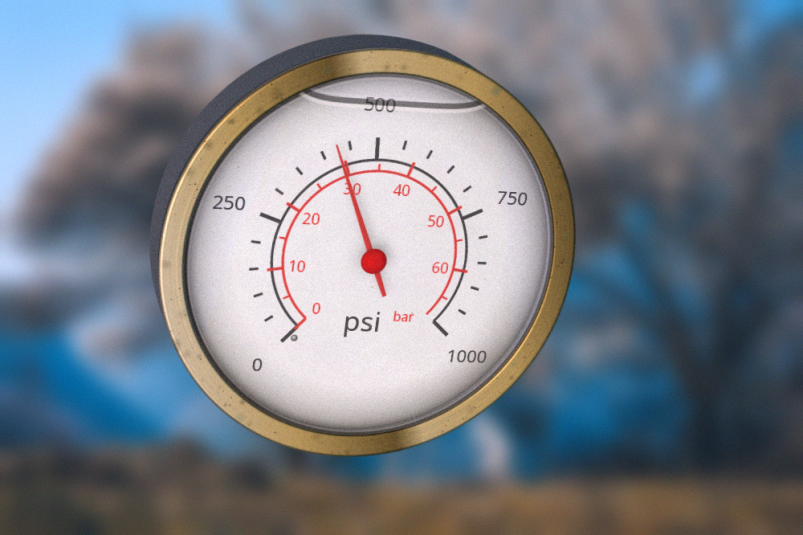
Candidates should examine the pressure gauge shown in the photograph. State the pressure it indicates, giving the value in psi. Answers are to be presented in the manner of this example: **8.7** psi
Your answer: **425** psi
